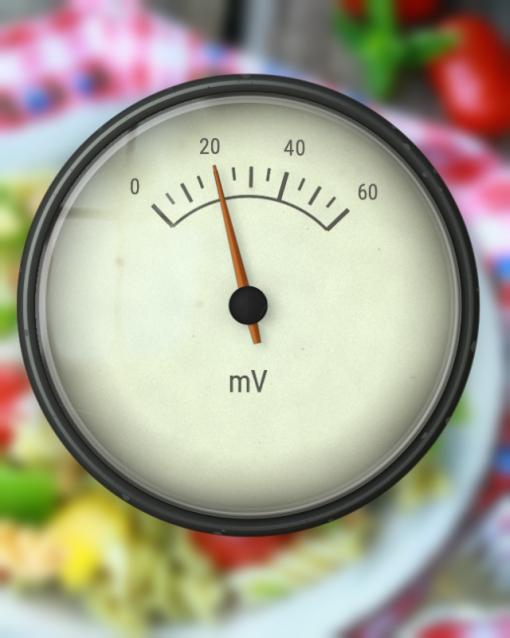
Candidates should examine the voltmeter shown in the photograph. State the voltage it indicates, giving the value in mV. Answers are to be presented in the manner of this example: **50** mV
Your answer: **20** mV
